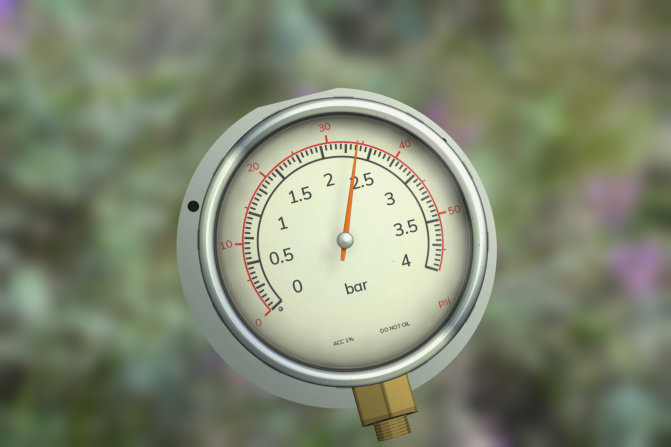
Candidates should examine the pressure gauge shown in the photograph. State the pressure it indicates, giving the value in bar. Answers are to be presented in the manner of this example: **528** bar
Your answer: **2.35** bar
